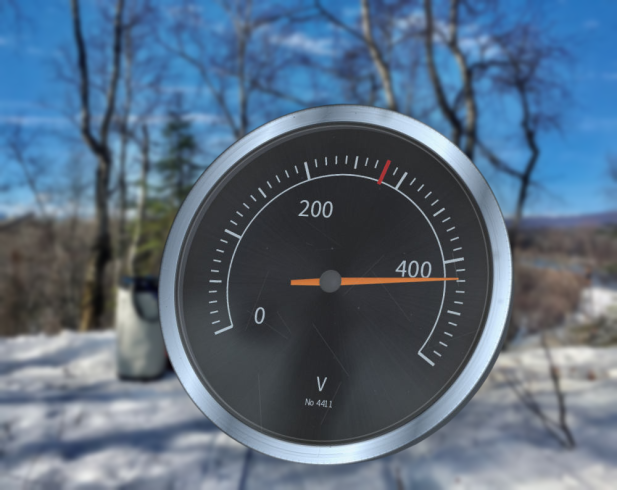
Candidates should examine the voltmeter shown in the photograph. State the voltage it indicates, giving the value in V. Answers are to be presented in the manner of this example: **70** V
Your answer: **420** V
